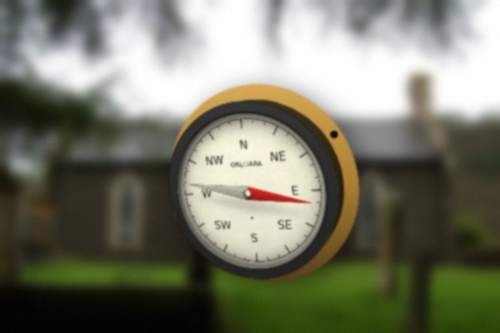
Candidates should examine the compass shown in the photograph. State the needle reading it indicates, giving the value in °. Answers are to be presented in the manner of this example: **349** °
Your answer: **100** °
